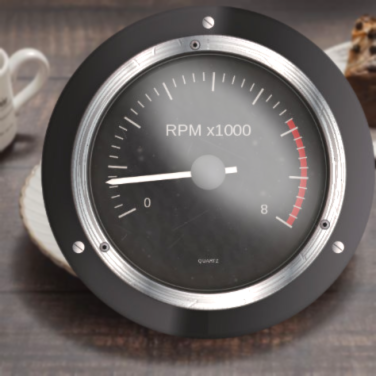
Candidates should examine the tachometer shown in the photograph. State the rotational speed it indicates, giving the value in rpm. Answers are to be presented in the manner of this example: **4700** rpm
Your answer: **700** rpm
